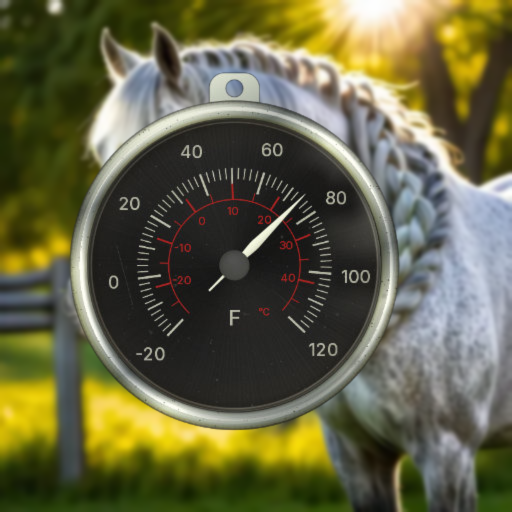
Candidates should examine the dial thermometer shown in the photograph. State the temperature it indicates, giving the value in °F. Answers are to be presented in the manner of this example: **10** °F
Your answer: **74** °F
